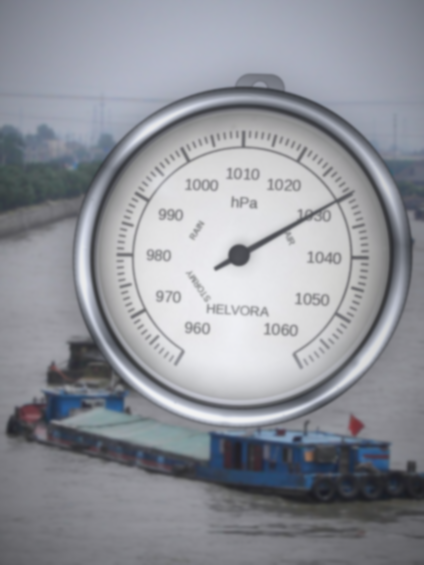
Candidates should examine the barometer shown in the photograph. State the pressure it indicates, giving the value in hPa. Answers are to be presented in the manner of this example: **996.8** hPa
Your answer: **1030** hPa
